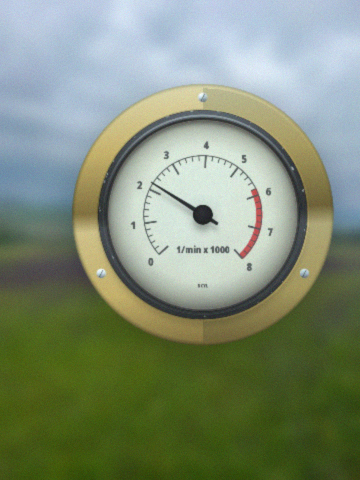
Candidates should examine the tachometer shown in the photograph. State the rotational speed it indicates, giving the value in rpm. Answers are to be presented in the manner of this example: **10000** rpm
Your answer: **2200** rpm
